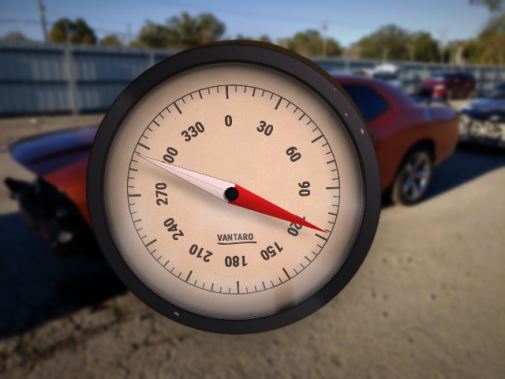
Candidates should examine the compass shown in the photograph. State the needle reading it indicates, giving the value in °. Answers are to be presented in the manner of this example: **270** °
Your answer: **115** °
